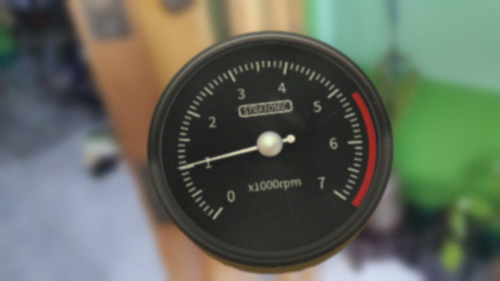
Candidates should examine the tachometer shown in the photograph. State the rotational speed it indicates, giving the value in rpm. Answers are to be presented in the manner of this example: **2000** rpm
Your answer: **1000** rpm
